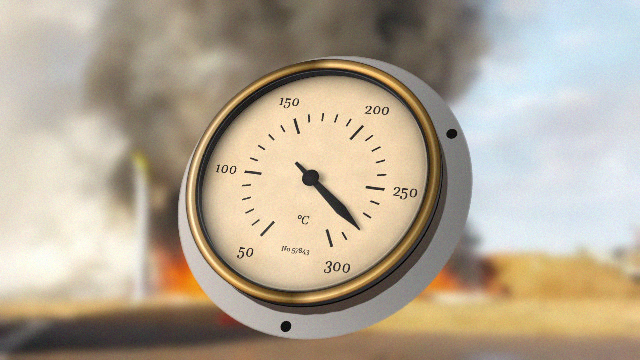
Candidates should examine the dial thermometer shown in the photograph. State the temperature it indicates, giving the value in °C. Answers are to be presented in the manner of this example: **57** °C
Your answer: **280** °C
